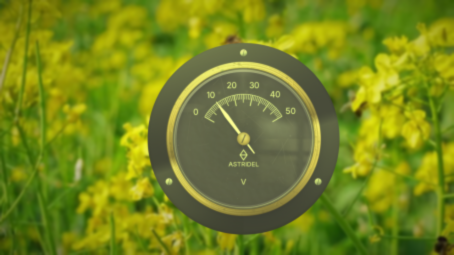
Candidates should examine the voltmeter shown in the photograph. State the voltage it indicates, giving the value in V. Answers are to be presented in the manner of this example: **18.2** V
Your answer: **10** V
